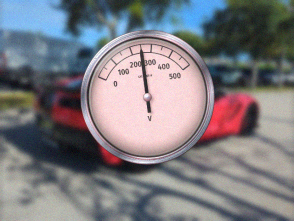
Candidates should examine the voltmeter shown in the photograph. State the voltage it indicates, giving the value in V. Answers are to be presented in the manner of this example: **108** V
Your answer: **250** V
